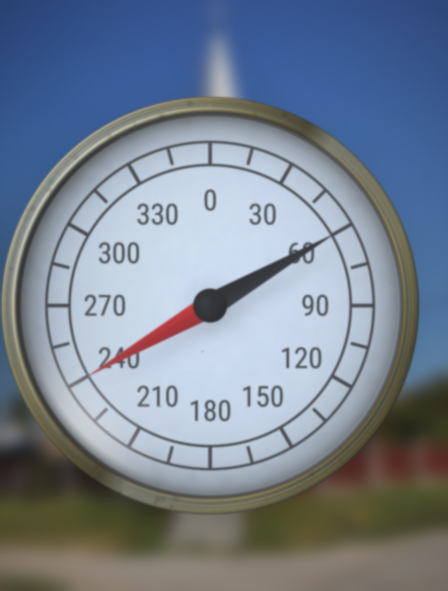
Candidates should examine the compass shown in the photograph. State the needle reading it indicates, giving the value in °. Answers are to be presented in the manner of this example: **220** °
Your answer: **240** °
